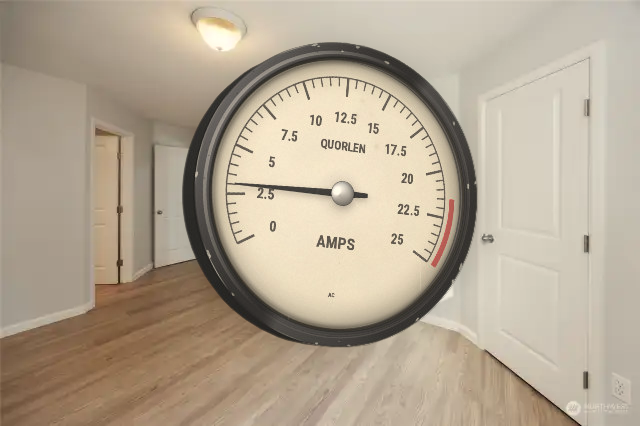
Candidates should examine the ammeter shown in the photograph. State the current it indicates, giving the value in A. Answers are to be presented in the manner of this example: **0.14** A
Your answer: **3** A
